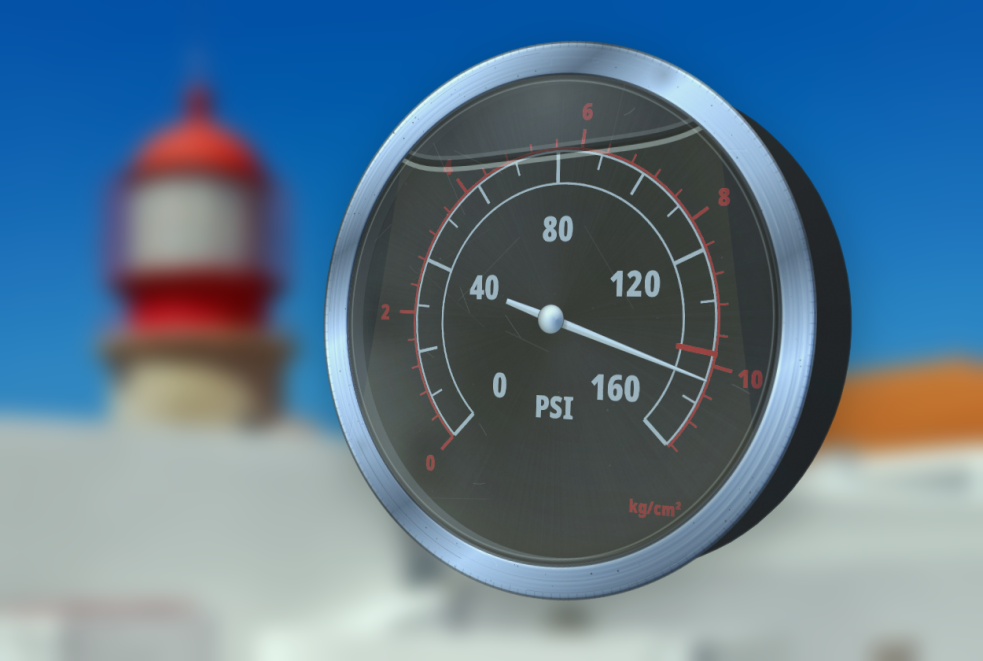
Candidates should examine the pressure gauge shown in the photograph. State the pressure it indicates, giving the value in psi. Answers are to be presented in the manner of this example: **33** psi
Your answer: **145** psi
